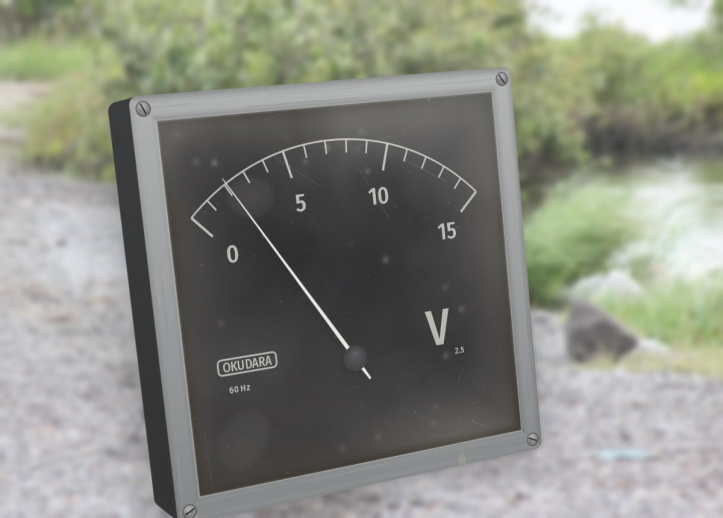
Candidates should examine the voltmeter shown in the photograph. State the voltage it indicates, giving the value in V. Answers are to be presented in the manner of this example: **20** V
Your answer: **2** V
